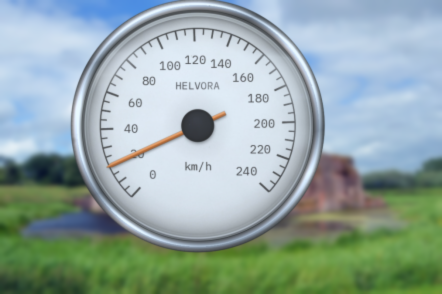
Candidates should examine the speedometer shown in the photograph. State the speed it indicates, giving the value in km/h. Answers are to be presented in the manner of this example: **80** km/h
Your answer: **20** km/h
